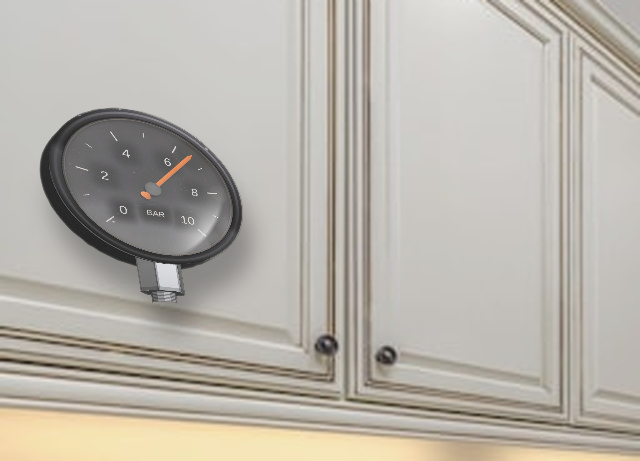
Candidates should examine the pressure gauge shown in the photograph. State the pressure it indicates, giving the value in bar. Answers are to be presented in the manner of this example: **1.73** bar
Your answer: **6.5** bar
